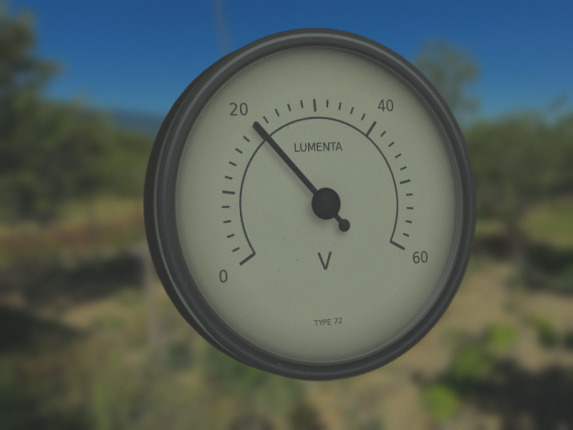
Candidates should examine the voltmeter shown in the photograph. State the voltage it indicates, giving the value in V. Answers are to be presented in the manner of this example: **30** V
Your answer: **20** V
